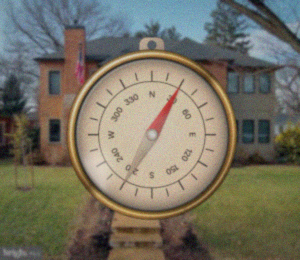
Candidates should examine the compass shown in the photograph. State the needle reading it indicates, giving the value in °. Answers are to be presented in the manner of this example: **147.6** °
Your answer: **30** °
